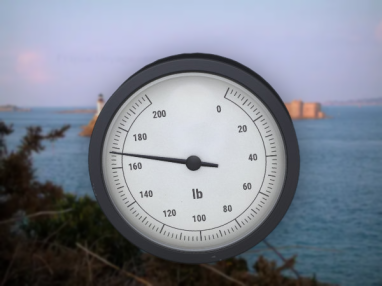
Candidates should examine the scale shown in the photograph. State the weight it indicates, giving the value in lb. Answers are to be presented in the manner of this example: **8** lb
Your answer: **168** lb
